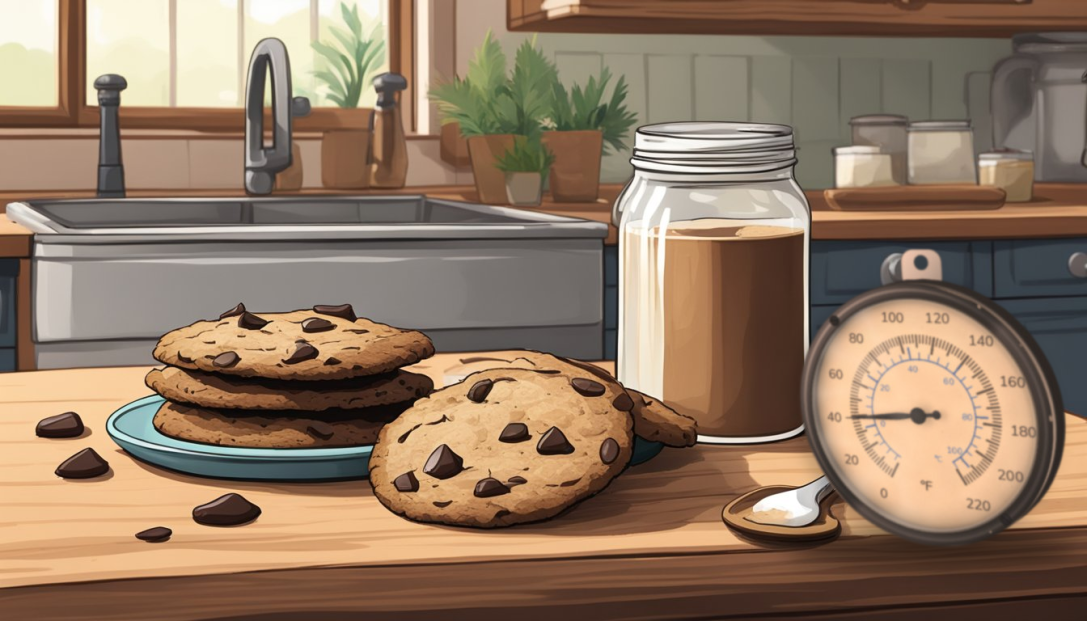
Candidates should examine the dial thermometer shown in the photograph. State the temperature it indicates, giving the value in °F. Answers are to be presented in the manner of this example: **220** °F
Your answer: **40** °F
